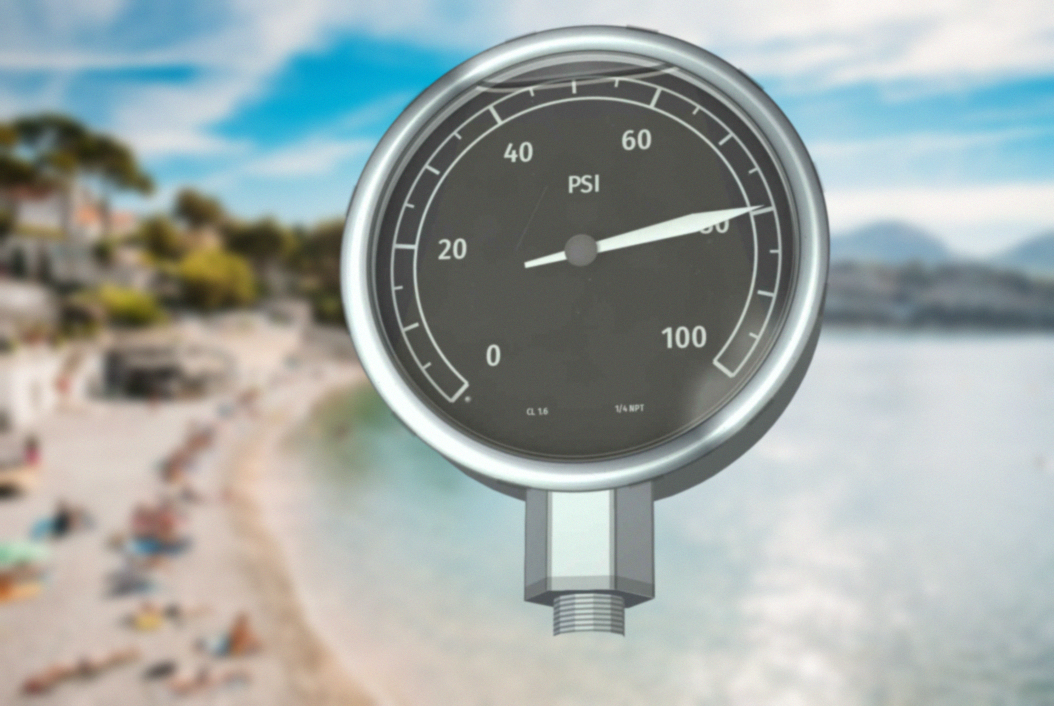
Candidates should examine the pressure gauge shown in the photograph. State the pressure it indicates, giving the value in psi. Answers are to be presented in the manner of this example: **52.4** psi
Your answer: **80** psi
